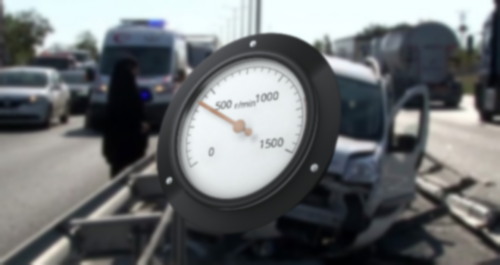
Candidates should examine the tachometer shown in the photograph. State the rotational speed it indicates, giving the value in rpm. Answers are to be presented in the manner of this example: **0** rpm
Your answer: **400** rpm
